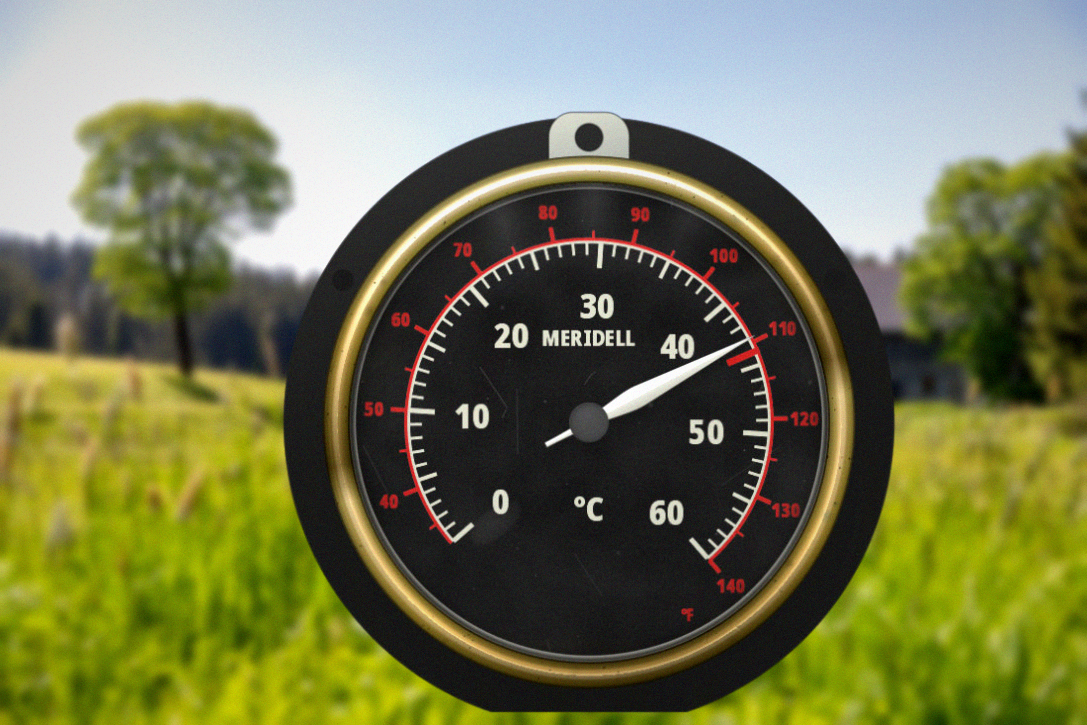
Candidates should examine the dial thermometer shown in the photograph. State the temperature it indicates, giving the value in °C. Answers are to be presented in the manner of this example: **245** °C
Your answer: **43** °C
